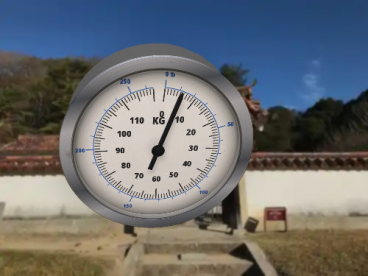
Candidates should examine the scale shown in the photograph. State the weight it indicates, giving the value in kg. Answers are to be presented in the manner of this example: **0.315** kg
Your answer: **5** kg
